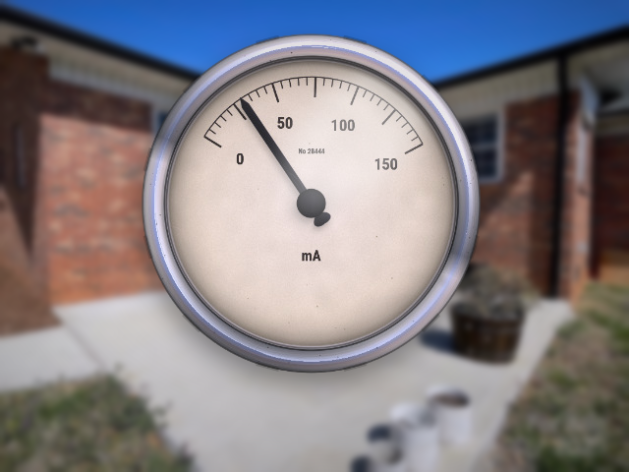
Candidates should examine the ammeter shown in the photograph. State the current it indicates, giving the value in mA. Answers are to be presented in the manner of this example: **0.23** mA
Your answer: **30** mA
